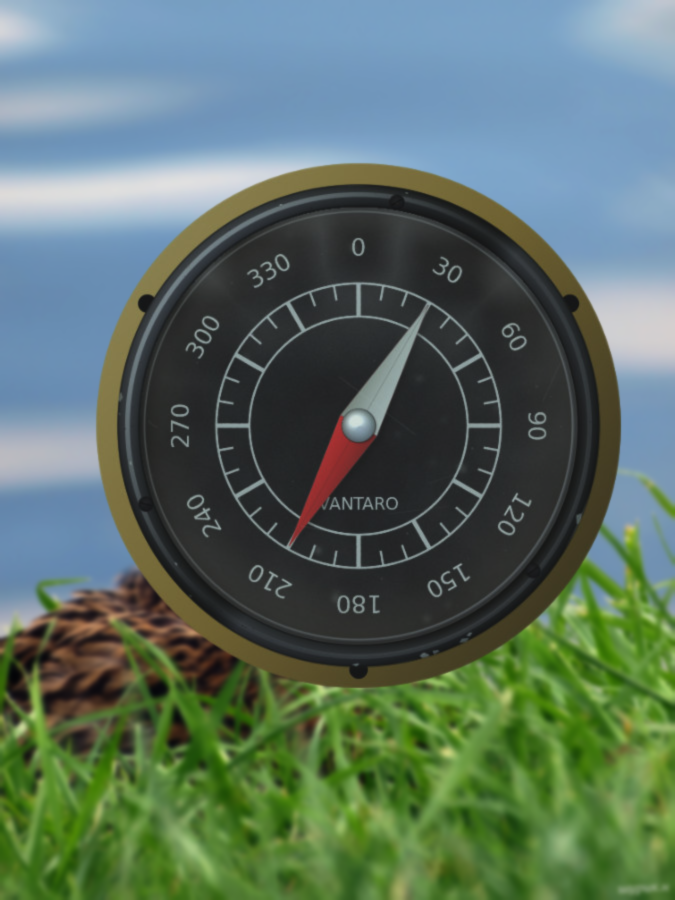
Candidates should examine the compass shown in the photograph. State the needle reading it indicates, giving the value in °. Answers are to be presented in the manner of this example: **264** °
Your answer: **210** °
